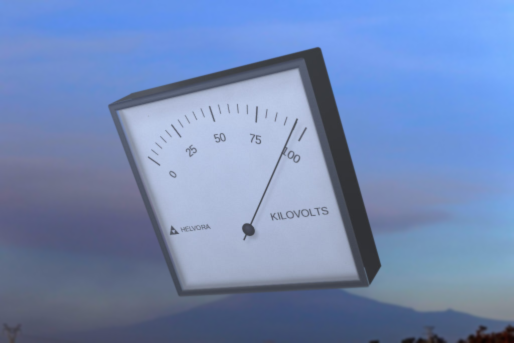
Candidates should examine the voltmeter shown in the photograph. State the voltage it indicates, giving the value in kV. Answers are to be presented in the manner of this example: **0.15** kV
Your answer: **95** kV
